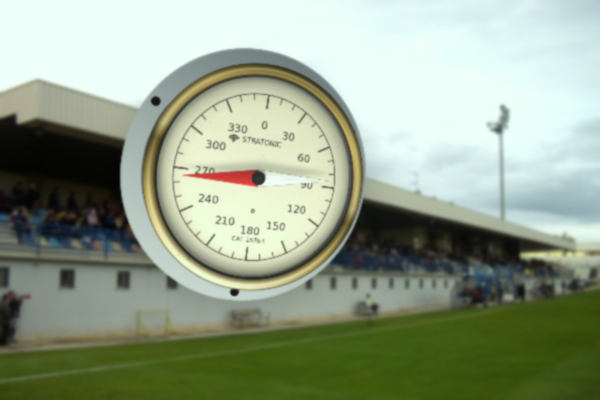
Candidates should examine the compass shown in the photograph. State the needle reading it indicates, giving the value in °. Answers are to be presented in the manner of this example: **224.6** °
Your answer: **265** °
